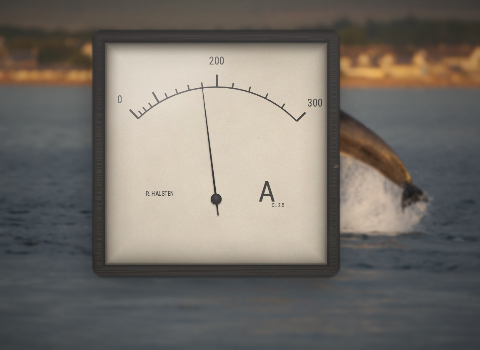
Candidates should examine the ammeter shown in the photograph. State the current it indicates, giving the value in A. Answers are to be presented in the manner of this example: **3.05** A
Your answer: **180** A
